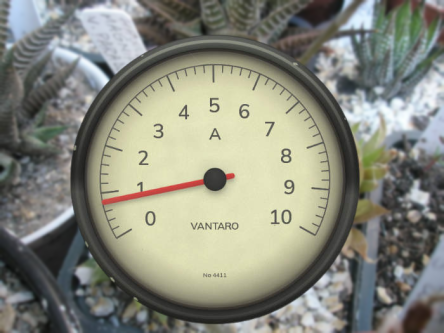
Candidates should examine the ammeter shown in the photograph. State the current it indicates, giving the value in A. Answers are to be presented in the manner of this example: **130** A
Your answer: **0.8** A
